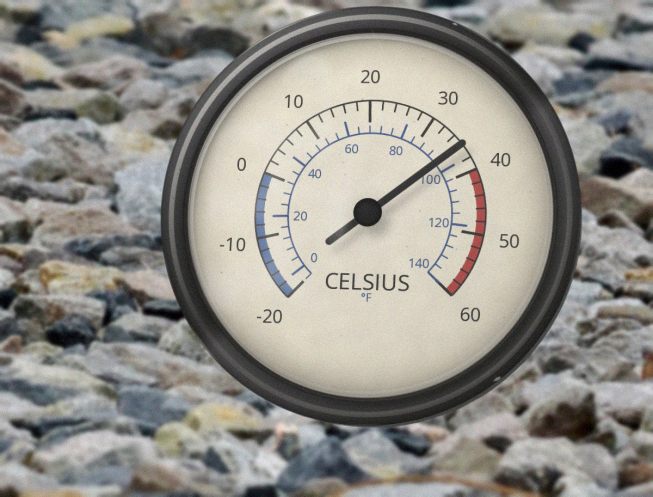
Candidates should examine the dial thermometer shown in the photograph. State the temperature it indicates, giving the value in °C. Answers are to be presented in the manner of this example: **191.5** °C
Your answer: **36** °C
